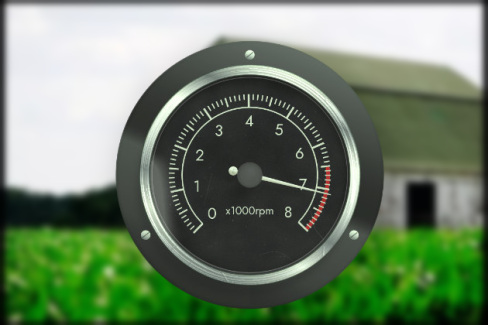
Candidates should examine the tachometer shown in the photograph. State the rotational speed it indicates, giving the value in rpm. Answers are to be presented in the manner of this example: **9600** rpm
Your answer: **7100** rpm
